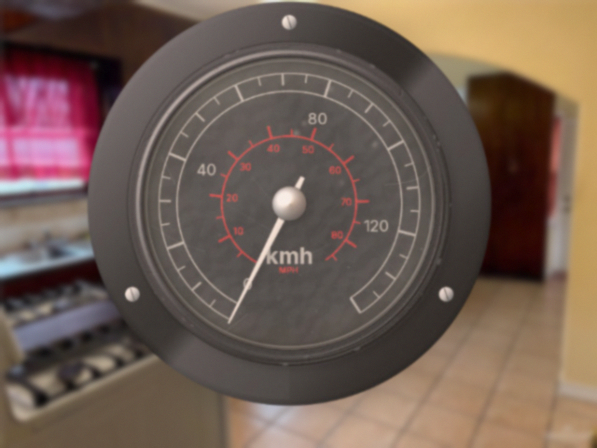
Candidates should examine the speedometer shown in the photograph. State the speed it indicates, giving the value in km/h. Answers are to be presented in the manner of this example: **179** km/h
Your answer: **0** km/h
